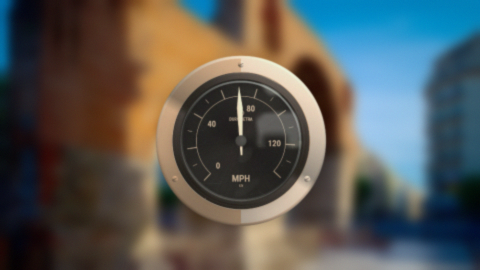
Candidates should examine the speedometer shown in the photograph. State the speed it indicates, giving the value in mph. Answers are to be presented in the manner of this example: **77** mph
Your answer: **70** mph
